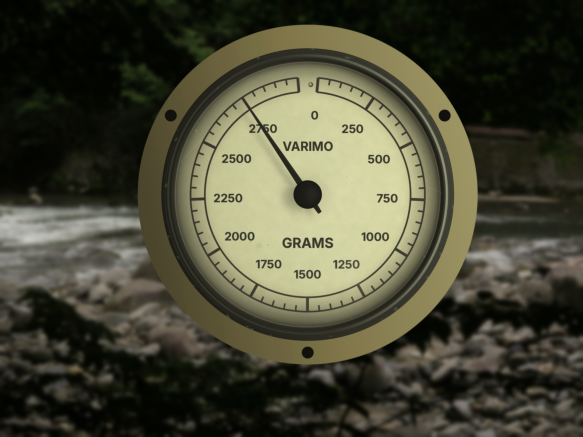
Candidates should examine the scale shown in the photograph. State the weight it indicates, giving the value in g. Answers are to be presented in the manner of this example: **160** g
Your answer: **2750** g
